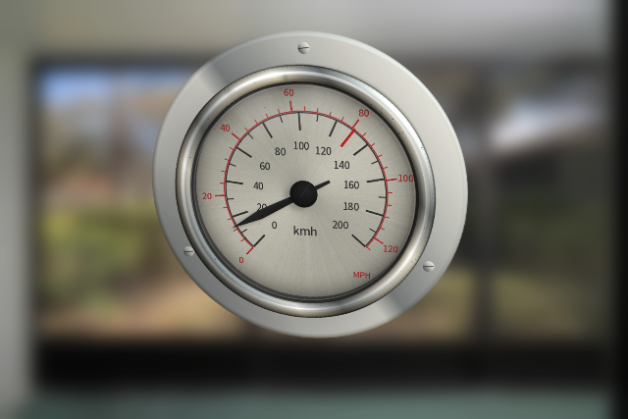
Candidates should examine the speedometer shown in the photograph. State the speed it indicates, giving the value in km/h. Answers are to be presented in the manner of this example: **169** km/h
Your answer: **15** km/h
